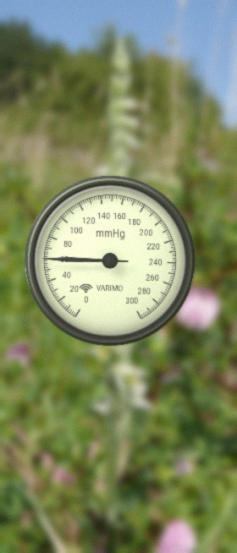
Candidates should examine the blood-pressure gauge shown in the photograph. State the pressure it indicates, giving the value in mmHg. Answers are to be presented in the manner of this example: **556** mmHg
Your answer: **60** mmHg
